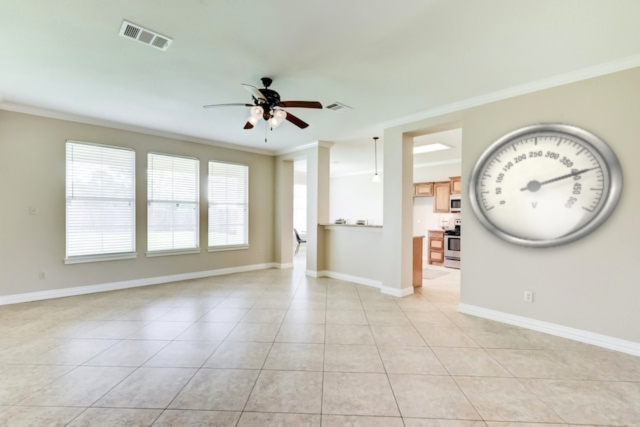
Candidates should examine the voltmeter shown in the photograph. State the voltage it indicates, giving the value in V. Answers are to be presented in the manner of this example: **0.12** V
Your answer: **400** V
